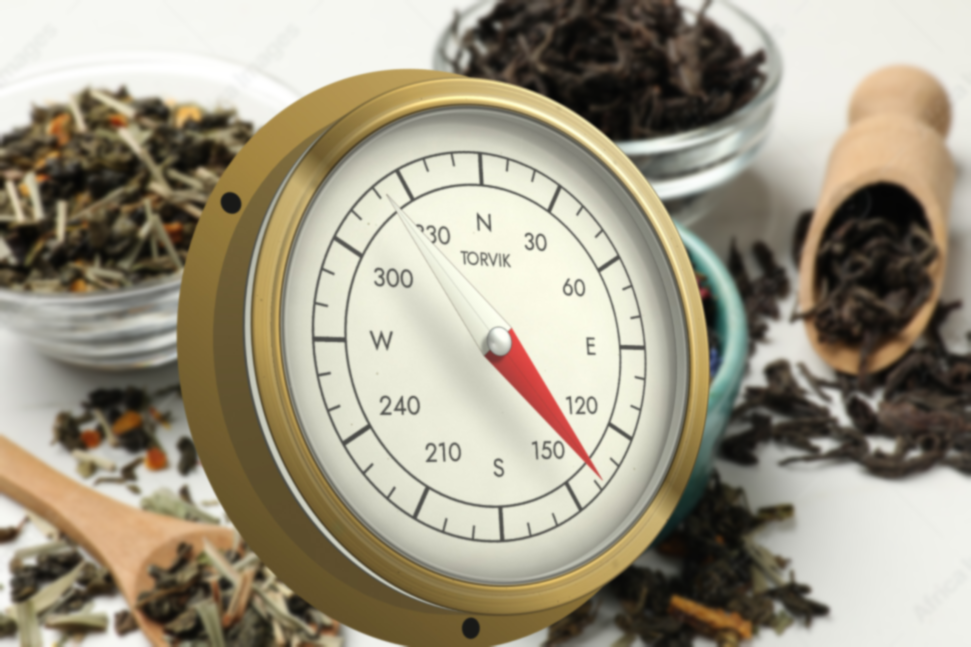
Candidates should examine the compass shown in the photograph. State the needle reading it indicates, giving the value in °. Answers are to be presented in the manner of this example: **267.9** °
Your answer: **140** °
